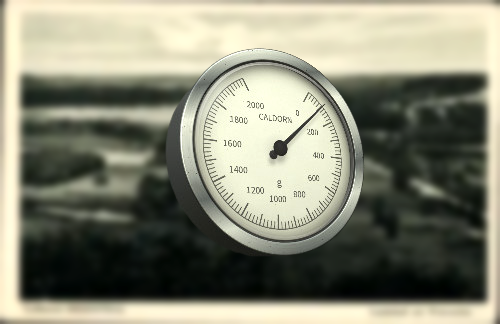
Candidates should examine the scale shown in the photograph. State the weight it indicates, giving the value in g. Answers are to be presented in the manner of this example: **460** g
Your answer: **100** g
